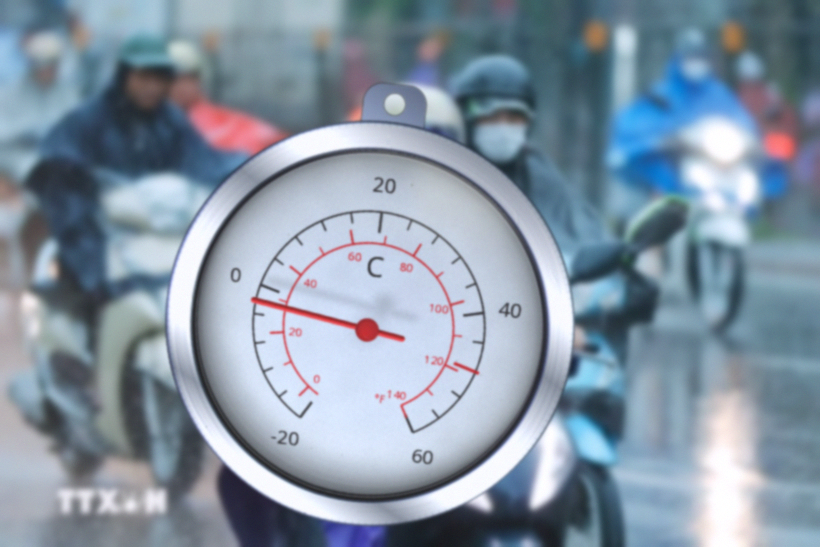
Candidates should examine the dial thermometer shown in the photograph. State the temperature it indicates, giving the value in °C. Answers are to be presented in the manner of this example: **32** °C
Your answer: **-2** °C
